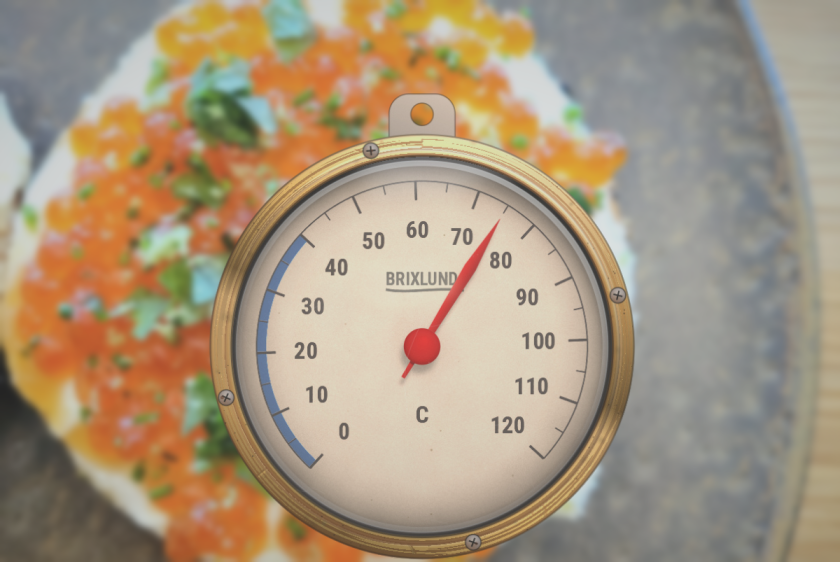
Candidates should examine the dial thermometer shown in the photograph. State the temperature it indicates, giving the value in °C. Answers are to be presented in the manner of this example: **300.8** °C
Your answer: **75** °C
